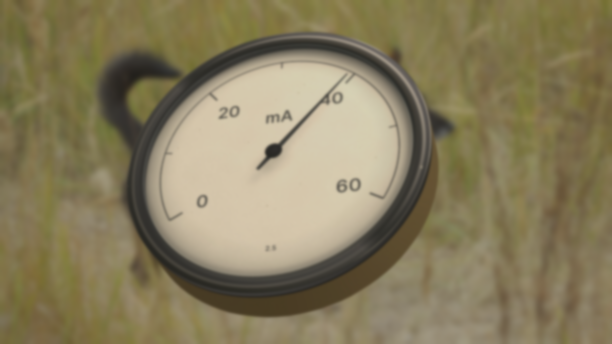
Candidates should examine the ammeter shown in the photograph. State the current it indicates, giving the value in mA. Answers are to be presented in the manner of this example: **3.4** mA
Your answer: **40** mA
